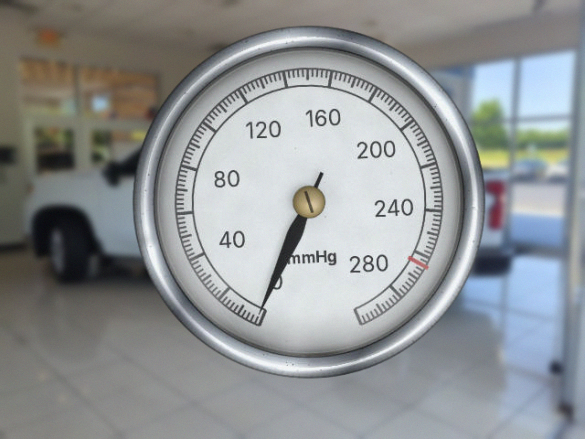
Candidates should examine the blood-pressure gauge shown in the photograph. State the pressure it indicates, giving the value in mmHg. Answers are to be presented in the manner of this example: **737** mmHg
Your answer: **2** mmHg
